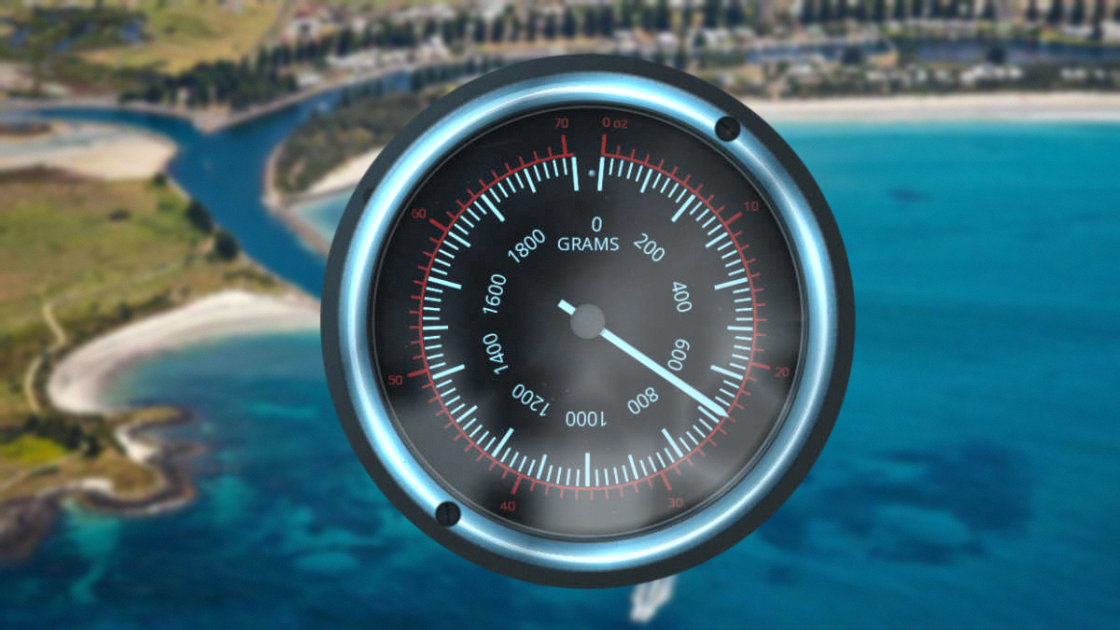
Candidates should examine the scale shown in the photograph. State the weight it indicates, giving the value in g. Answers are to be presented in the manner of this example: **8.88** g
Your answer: **680** g
